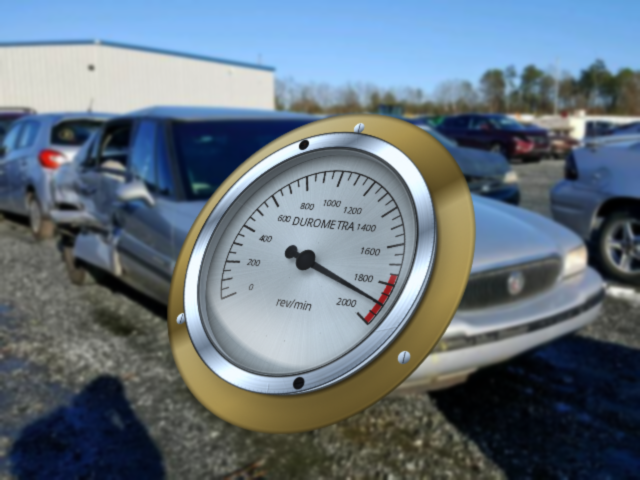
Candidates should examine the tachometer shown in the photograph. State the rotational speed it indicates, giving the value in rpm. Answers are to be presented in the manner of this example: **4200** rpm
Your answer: **1900** rpm
